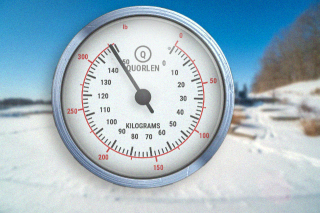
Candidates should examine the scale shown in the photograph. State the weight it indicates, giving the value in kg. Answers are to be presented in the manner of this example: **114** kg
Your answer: **148** kg
